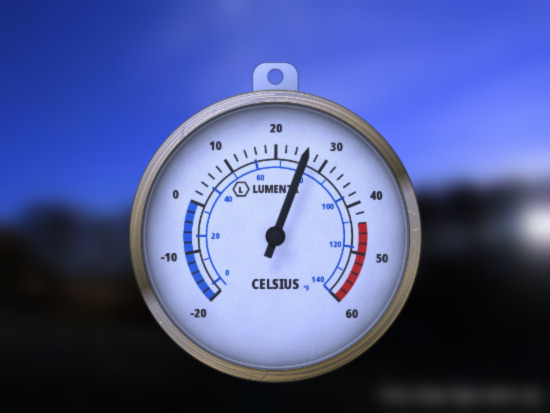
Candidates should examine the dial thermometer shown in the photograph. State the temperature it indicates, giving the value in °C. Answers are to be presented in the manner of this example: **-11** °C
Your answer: **26** °C
